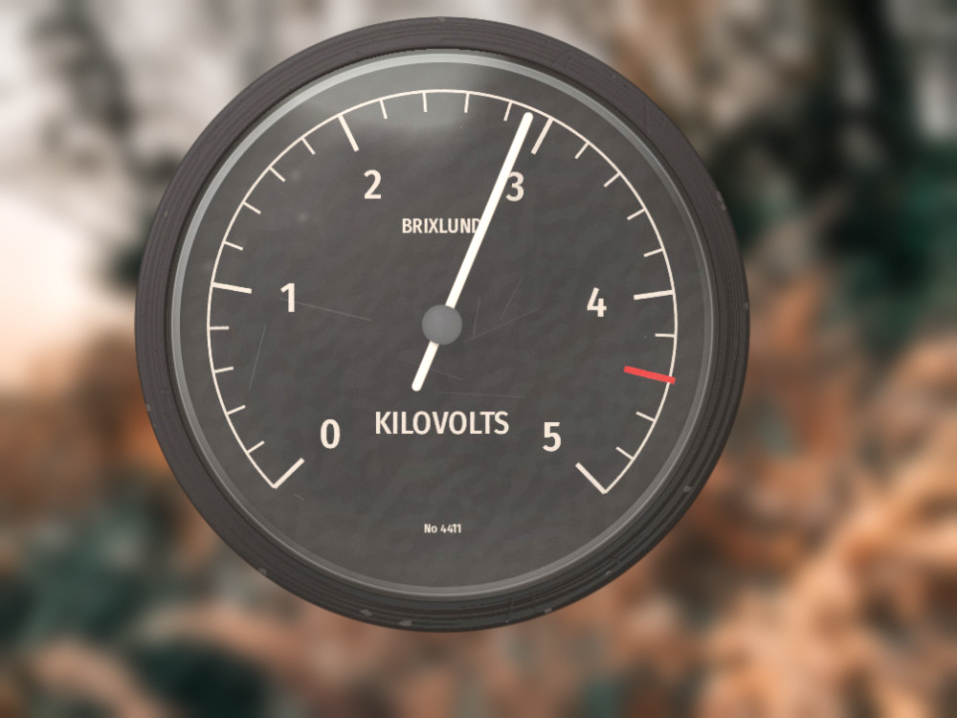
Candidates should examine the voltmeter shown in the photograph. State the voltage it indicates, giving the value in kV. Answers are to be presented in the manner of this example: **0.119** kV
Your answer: **2.9** kV
